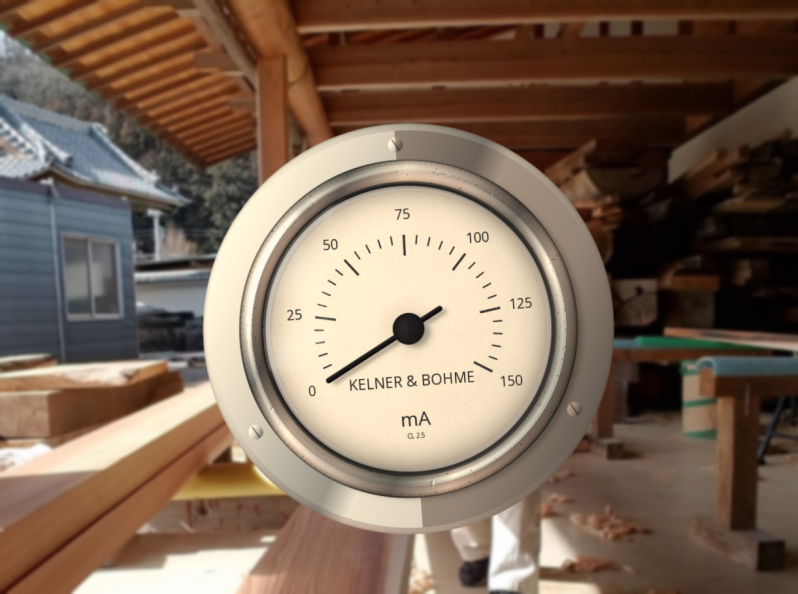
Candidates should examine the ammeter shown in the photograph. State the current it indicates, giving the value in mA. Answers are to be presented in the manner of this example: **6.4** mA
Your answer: **0** mA
